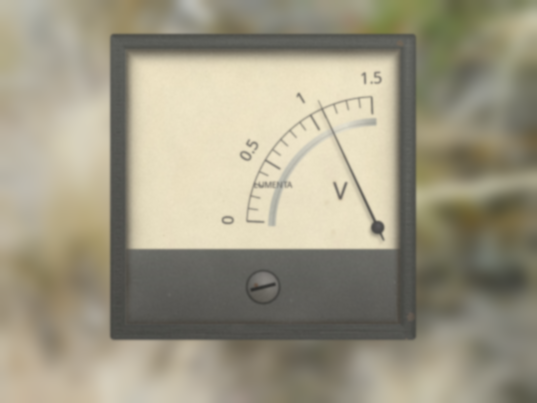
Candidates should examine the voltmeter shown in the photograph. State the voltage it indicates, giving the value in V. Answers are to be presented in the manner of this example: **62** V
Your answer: **1.1** V
